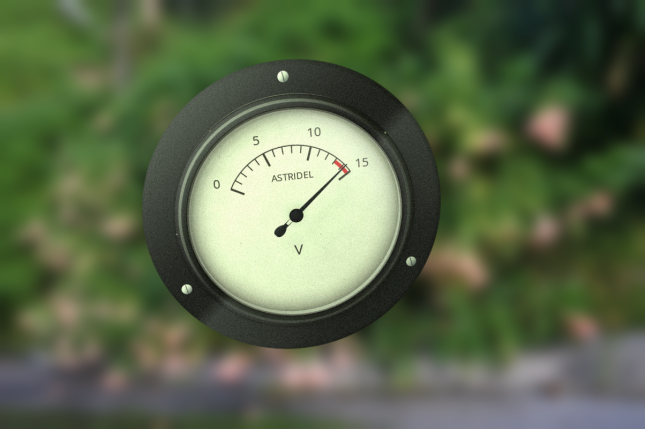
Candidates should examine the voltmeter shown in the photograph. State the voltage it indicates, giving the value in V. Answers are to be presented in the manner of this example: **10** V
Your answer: **14** V
